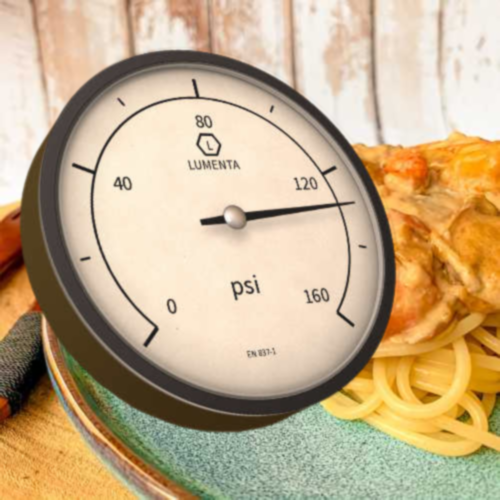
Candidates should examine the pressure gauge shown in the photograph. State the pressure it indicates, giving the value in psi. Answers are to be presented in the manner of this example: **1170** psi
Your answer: **130** psi
